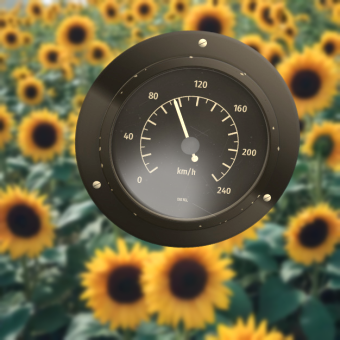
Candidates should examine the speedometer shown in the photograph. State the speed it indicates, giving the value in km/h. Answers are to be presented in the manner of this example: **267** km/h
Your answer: **95** km/h
